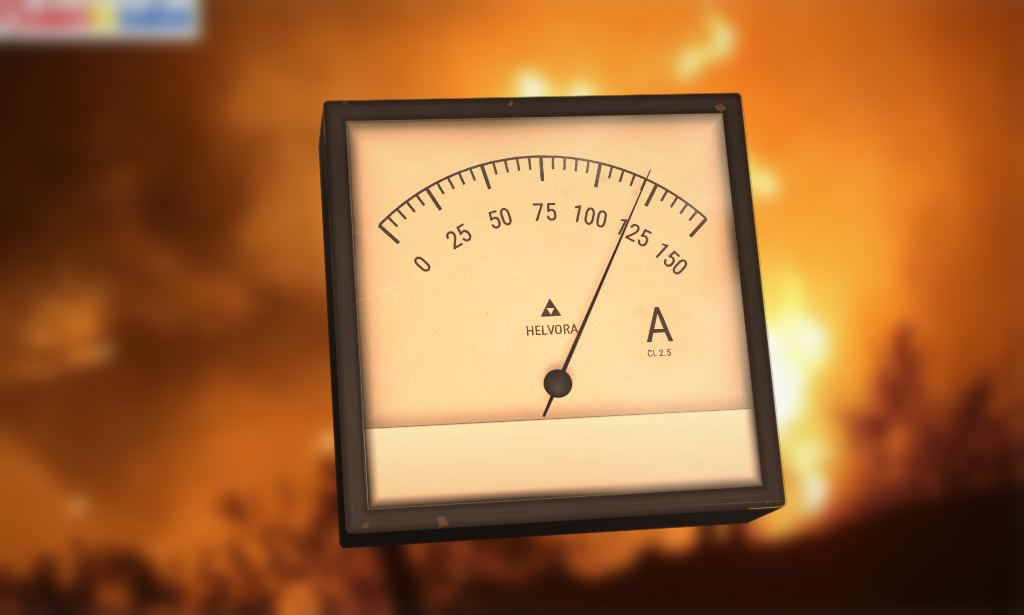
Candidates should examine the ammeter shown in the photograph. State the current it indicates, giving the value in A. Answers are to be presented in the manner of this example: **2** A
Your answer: **120** A
